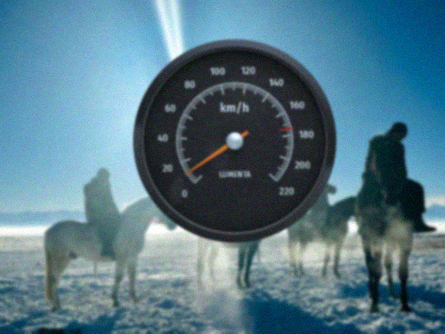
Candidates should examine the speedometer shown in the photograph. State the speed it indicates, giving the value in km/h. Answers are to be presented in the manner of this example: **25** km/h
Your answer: **10** km/h
